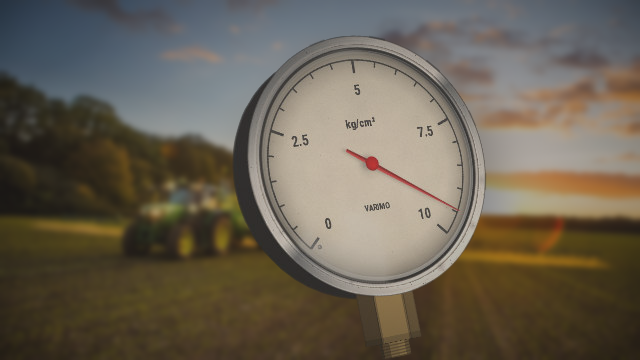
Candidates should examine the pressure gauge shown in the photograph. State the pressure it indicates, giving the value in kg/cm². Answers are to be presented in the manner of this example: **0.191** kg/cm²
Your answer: **9.5** kg/cm²
